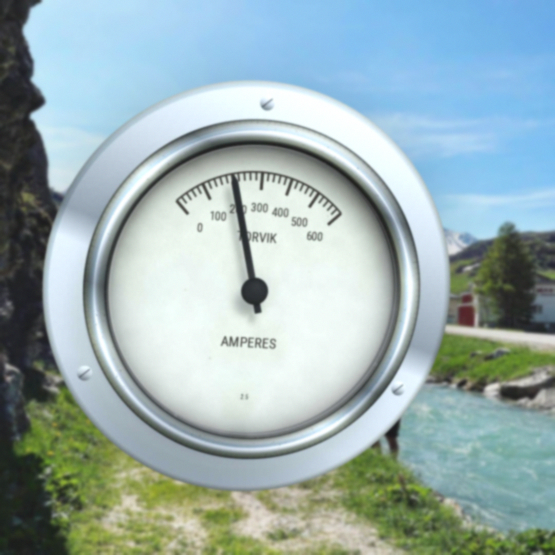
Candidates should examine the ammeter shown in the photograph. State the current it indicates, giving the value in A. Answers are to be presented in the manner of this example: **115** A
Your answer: **200** A
